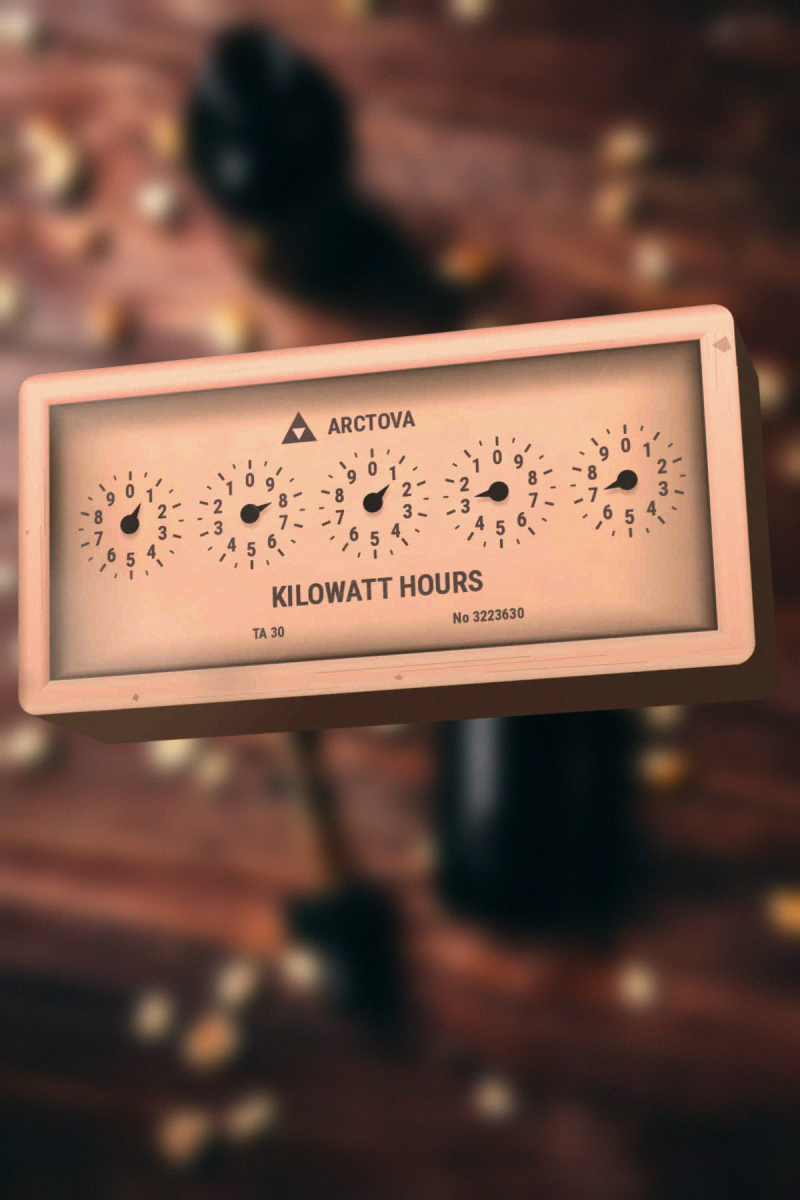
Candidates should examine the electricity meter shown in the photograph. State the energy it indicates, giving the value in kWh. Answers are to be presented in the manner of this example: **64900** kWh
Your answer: **8127** kWh
